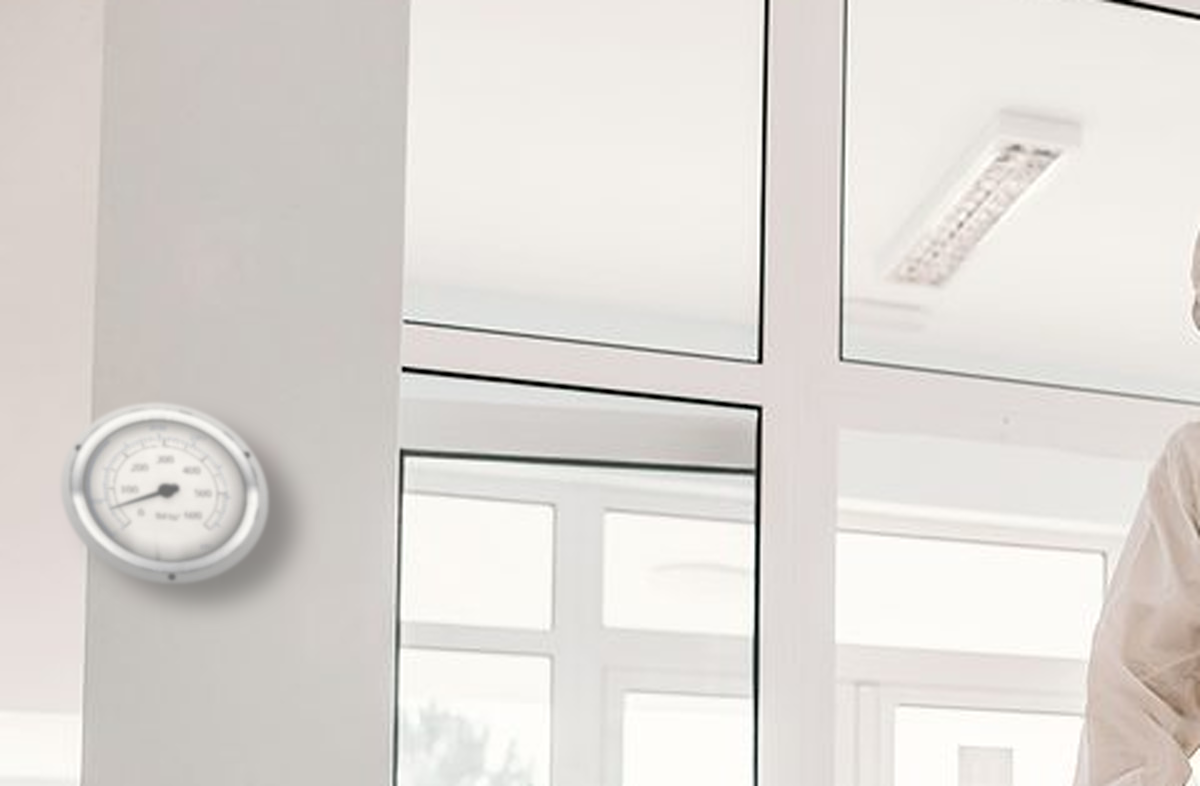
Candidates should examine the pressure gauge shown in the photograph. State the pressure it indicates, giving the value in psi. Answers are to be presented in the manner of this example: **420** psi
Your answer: **50** psi
